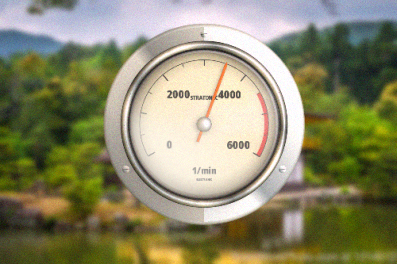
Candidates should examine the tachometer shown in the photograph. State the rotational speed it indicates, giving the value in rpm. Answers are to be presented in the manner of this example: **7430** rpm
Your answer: **3500** rpm
